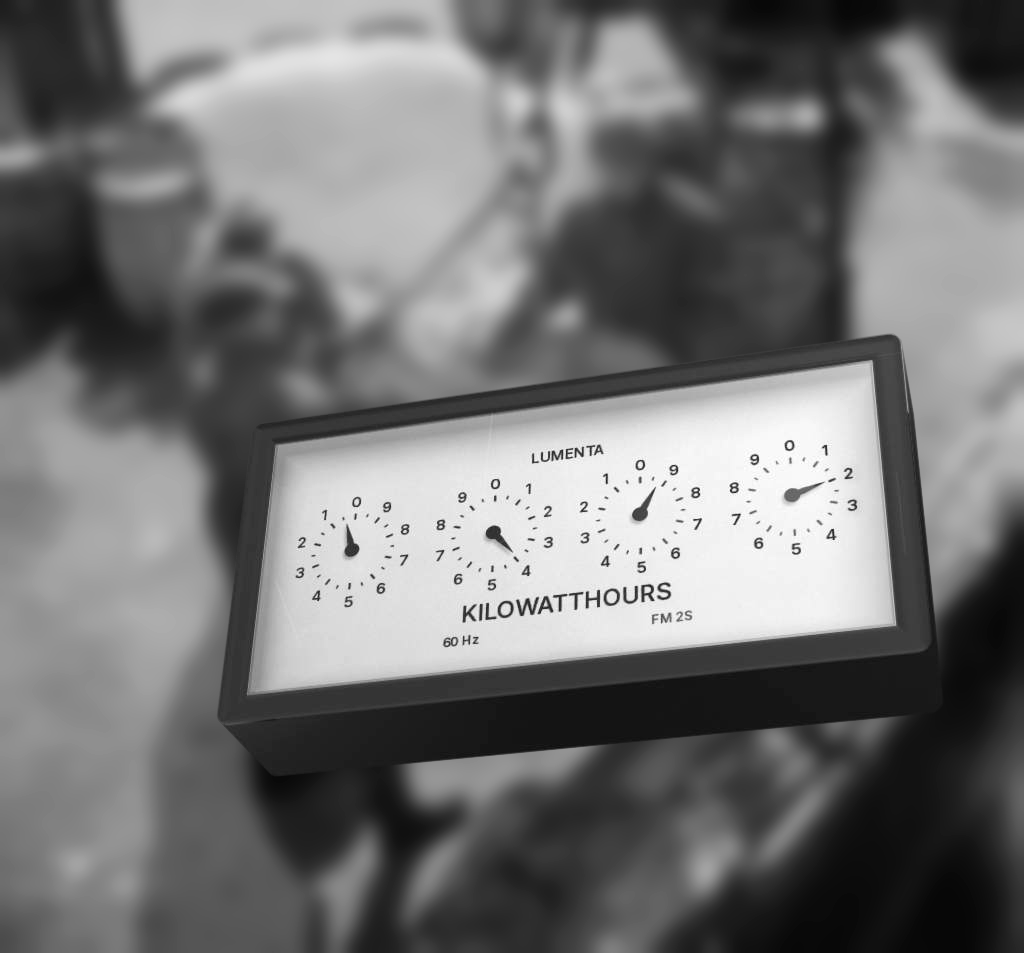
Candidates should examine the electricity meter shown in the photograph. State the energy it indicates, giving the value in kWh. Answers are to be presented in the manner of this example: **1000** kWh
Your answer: **392** kWh
